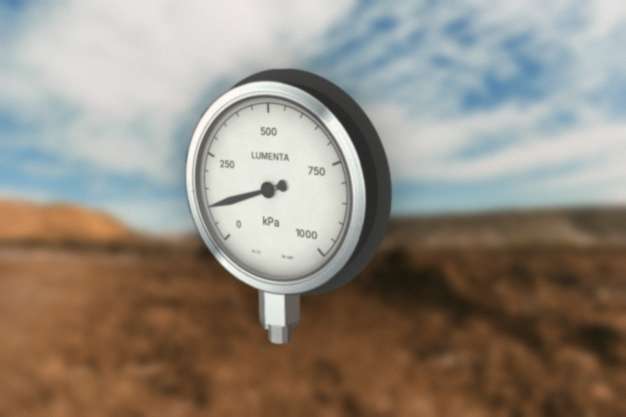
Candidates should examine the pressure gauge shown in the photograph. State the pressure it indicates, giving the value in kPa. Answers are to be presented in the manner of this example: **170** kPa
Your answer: **100** kPa
